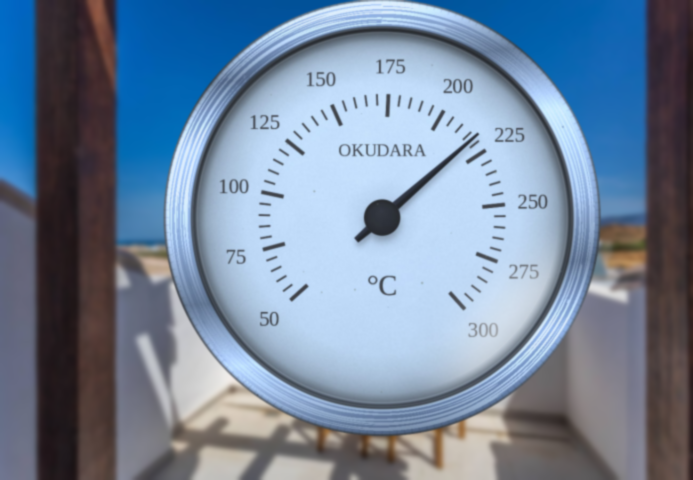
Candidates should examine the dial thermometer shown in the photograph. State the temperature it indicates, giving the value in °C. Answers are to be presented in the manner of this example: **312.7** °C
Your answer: **217.5** °C
